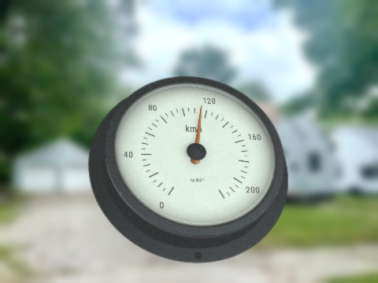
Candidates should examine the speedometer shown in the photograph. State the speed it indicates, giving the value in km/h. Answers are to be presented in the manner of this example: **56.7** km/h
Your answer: **115** km/h
